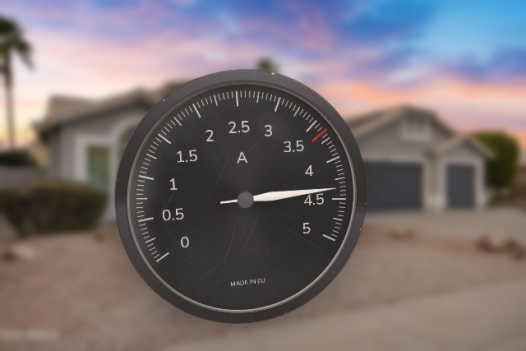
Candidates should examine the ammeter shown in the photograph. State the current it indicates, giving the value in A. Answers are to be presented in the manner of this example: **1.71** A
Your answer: **4.35** A
